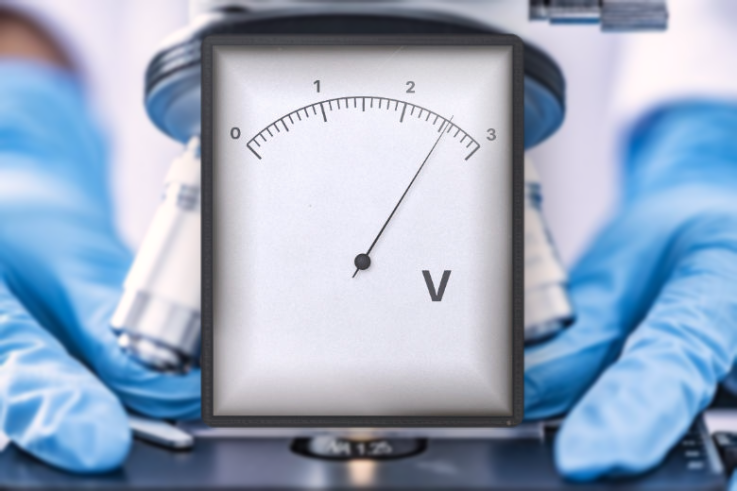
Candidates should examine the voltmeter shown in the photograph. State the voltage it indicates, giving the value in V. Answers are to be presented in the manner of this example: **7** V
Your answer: **2.55** V
